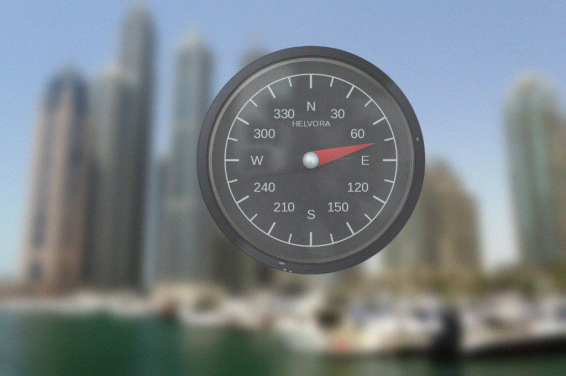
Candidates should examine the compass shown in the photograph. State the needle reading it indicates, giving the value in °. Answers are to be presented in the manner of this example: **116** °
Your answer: **75** °
